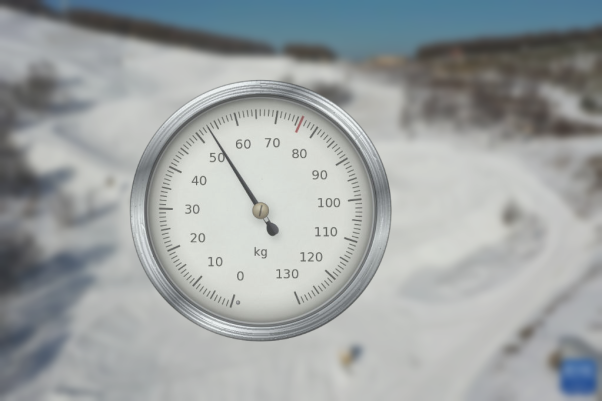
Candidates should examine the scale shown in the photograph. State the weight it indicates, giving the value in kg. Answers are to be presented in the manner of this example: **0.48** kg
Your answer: **53** kg
